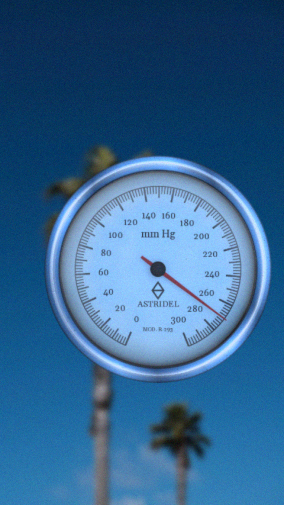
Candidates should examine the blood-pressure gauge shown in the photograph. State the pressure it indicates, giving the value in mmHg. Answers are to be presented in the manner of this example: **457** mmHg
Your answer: **270** mmHg
